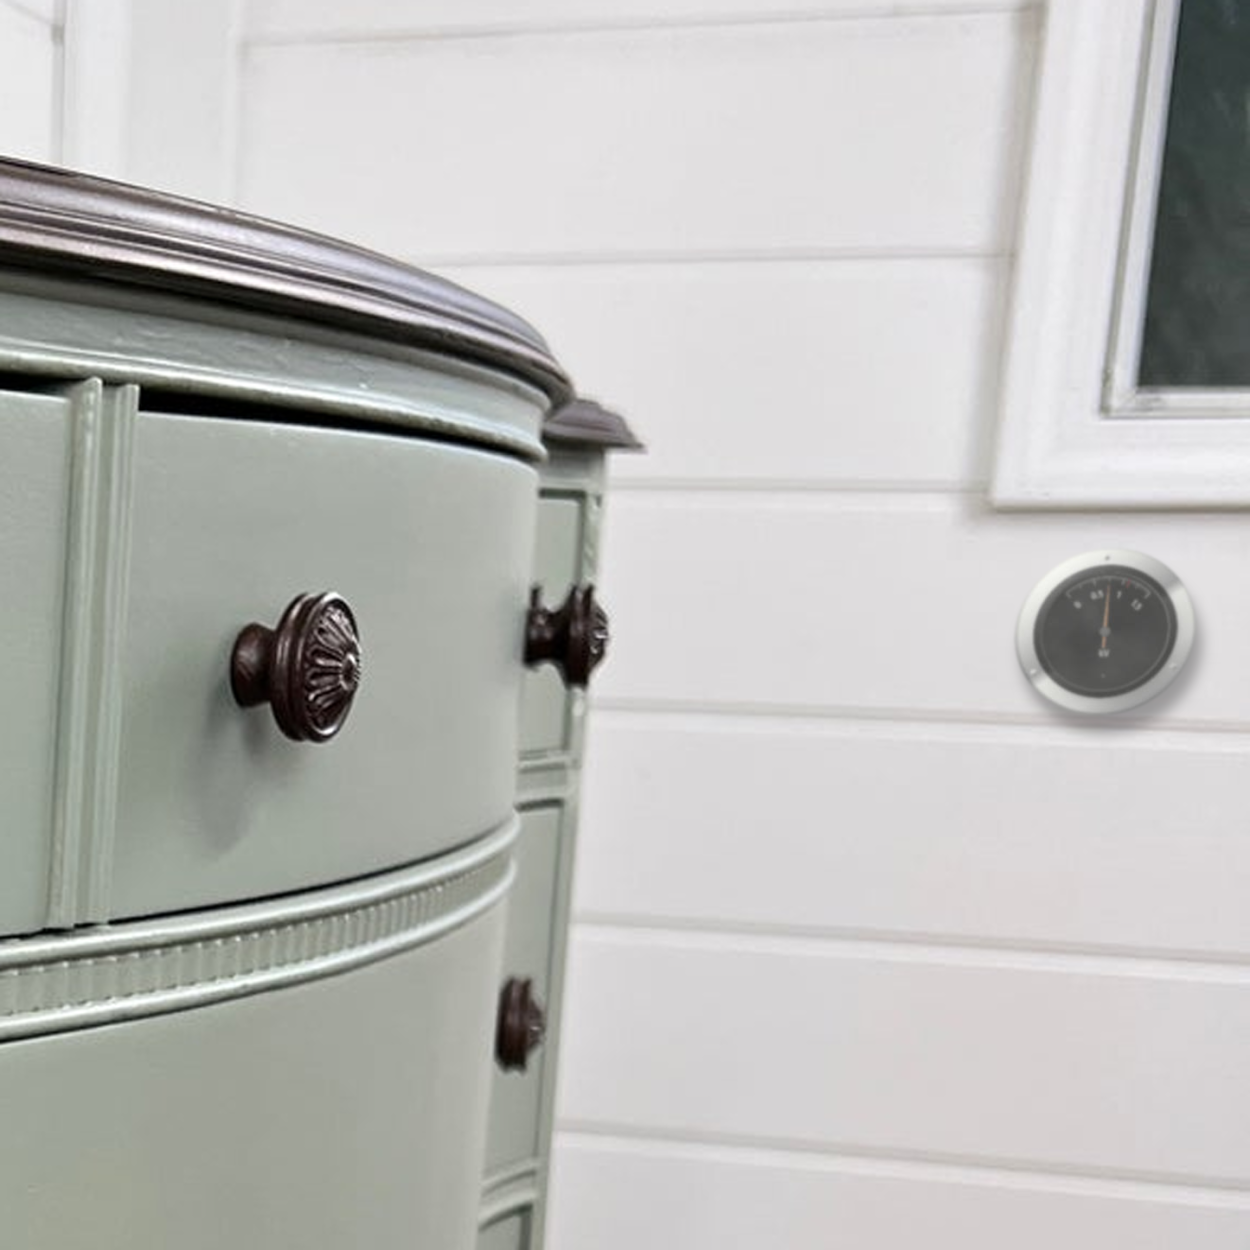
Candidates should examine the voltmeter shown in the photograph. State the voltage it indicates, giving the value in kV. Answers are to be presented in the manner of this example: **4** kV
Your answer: **0.75** kV
